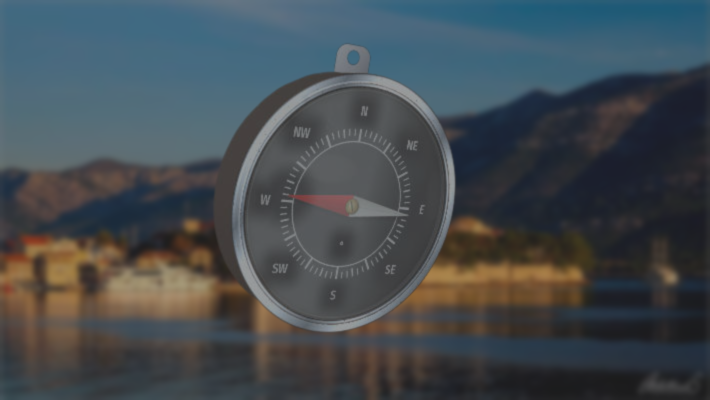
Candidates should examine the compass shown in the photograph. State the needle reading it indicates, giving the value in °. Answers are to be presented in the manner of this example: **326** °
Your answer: **275** °
